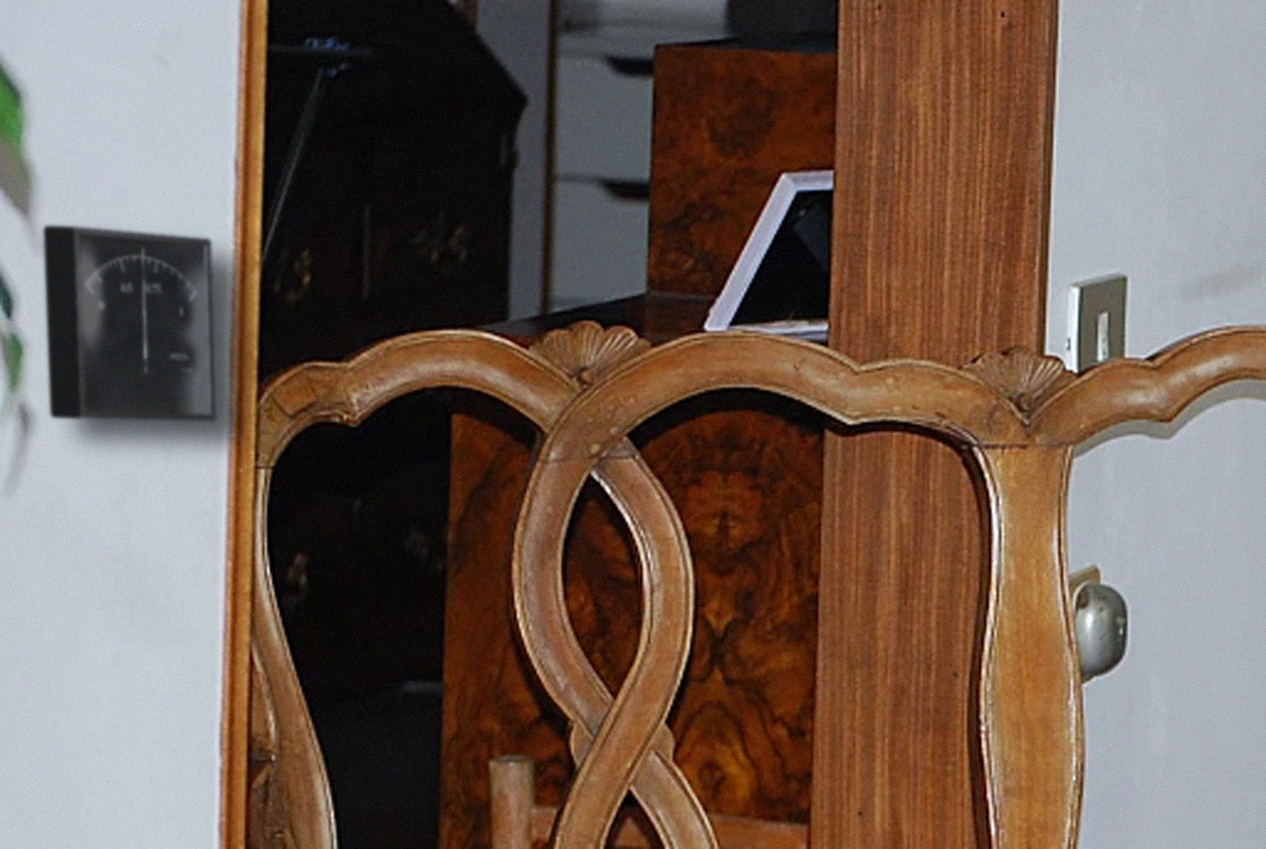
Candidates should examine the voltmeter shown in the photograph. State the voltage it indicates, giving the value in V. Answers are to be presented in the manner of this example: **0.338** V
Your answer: **0.65** V
